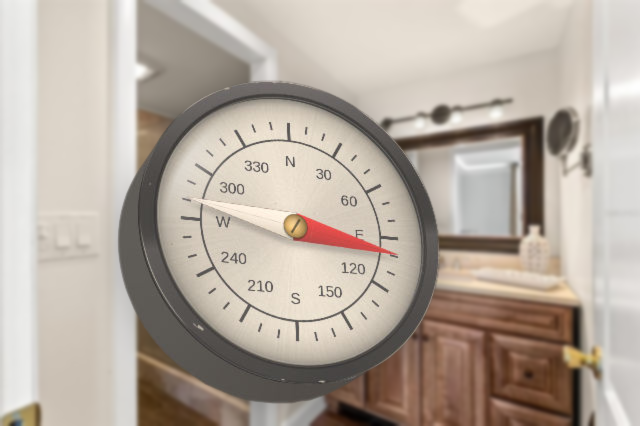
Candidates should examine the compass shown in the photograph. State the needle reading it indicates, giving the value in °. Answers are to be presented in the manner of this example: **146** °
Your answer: **100** °
